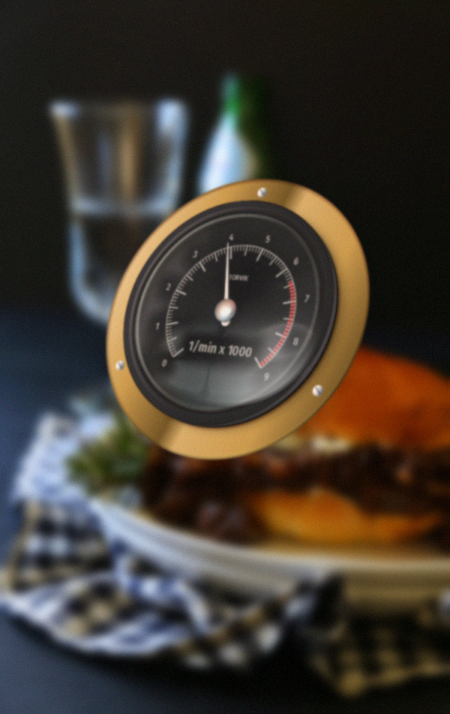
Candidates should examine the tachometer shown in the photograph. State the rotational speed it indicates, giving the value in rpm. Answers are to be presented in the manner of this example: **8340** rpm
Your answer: **4000** rpm
